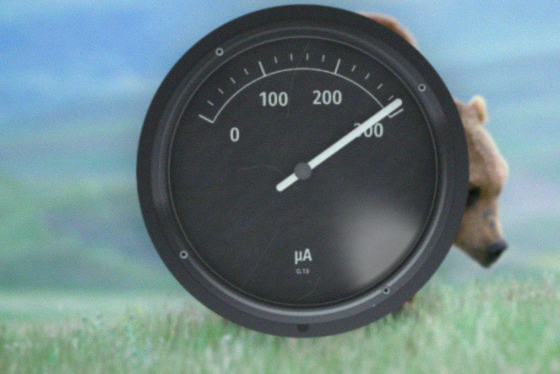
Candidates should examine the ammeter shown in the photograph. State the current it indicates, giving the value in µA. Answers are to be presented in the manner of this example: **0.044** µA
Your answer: **290** µA
